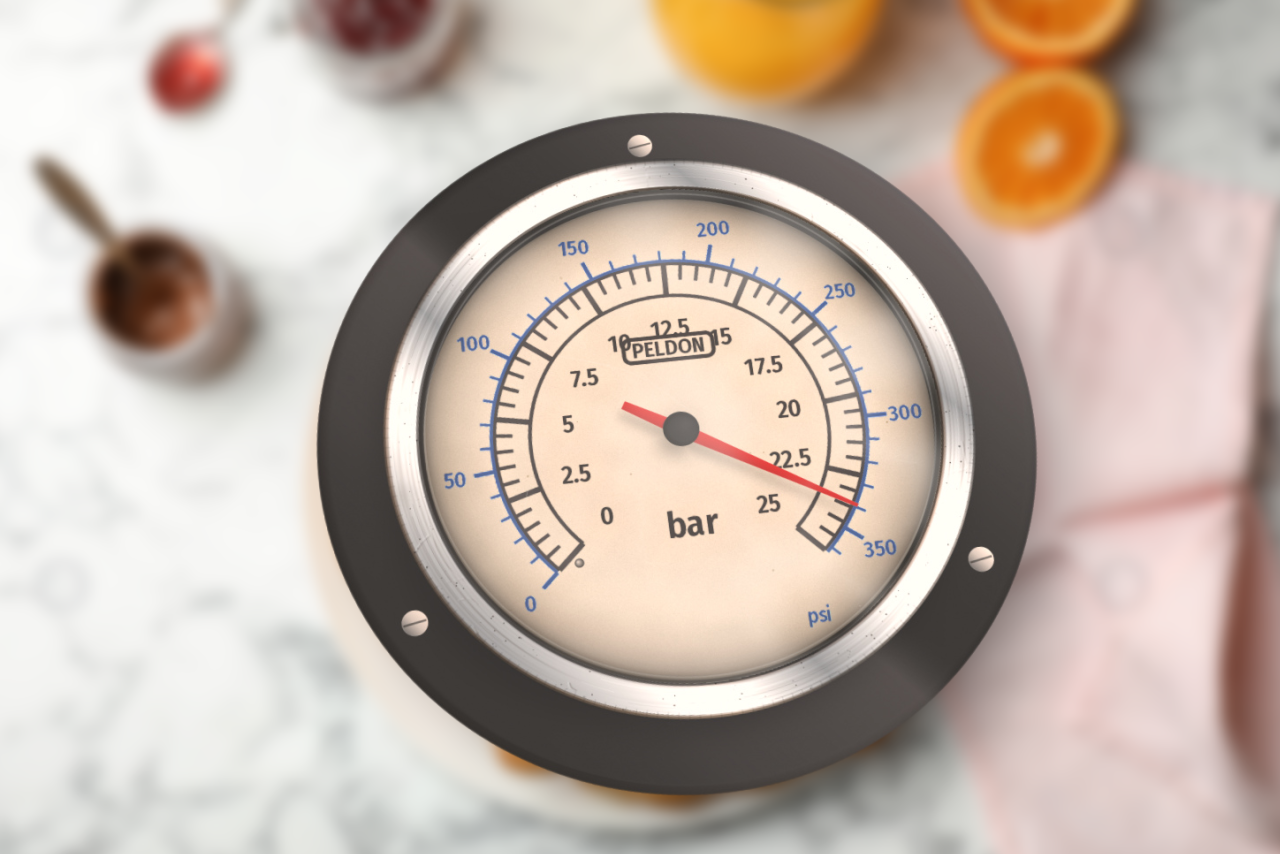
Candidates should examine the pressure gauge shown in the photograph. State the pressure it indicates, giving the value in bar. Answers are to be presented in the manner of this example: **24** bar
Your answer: **23.5** bar
